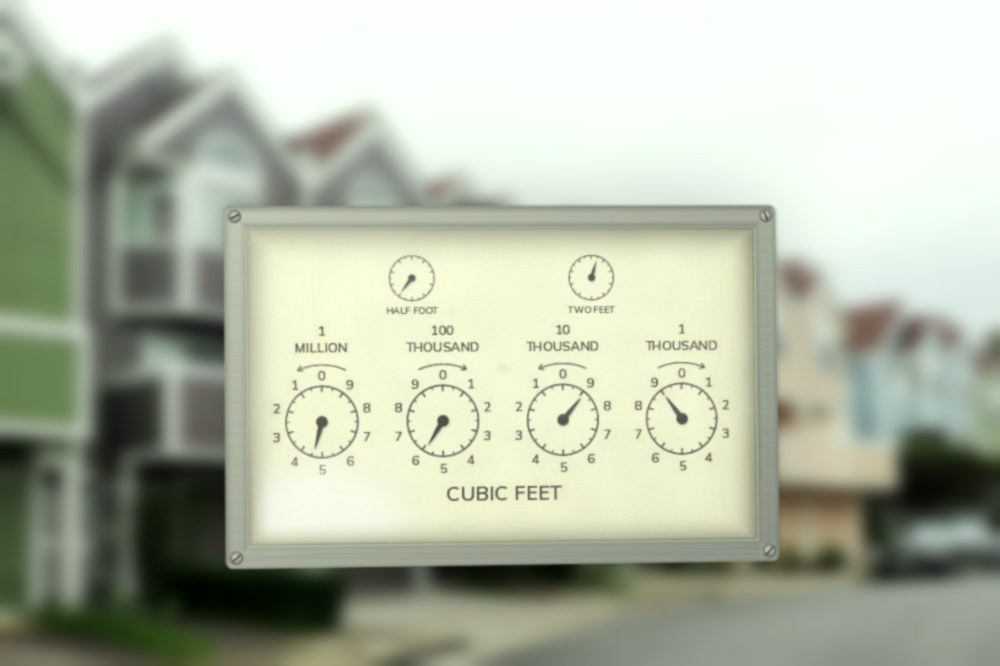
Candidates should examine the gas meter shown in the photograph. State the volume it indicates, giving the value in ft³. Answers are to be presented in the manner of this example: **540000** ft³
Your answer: **458900** ft³
